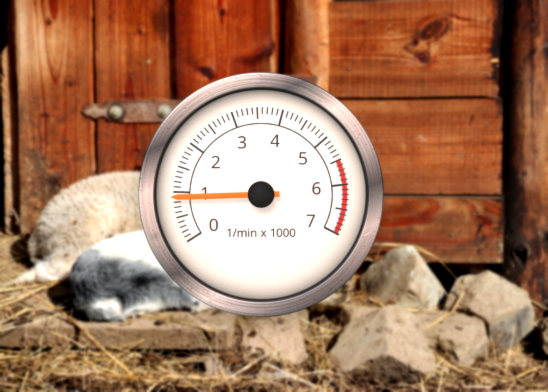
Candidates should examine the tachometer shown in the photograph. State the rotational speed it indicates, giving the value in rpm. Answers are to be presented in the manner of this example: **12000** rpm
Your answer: **900** rpm
